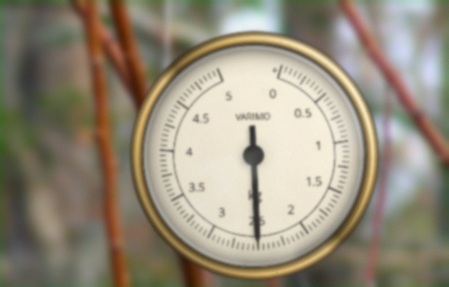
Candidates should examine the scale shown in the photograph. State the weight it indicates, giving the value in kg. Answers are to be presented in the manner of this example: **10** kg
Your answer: **2.5** kg
